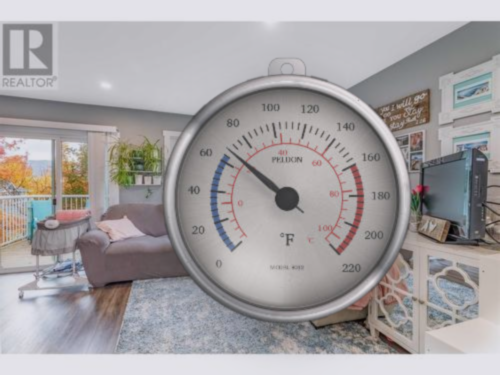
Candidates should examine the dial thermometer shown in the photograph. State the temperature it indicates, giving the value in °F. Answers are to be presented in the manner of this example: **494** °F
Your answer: **68** °F
